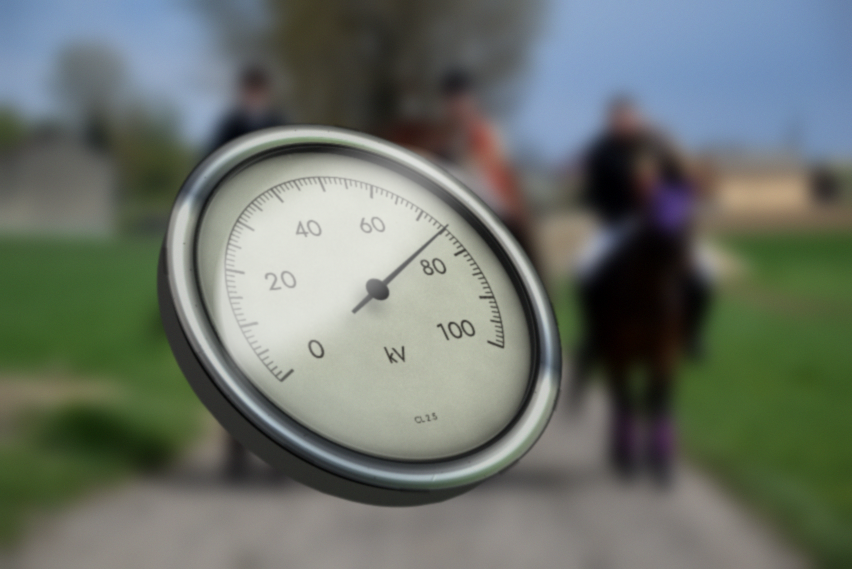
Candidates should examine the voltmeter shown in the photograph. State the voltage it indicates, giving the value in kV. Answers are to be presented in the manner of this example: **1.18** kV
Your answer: **75** kV
